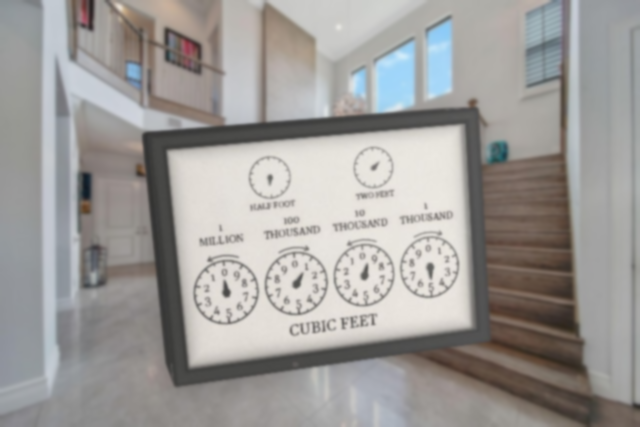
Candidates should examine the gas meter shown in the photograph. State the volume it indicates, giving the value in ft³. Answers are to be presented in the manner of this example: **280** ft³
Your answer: **9500** ft³
